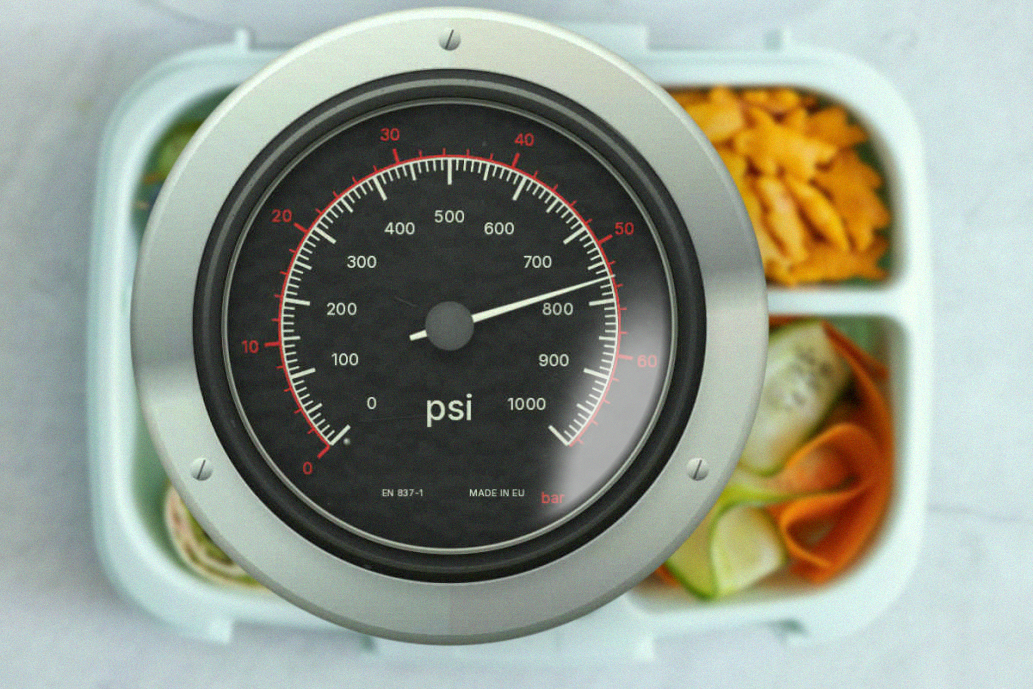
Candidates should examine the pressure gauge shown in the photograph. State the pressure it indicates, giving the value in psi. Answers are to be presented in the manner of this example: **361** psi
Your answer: **770** psi
